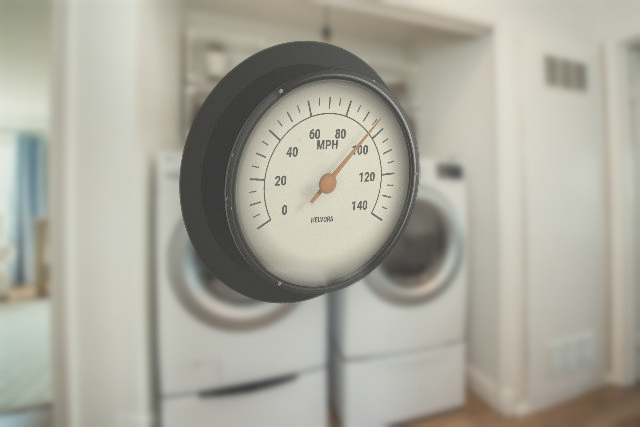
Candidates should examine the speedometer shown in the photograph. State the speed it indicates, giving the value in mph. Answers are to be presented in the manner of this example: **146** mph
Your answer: **95** mph
